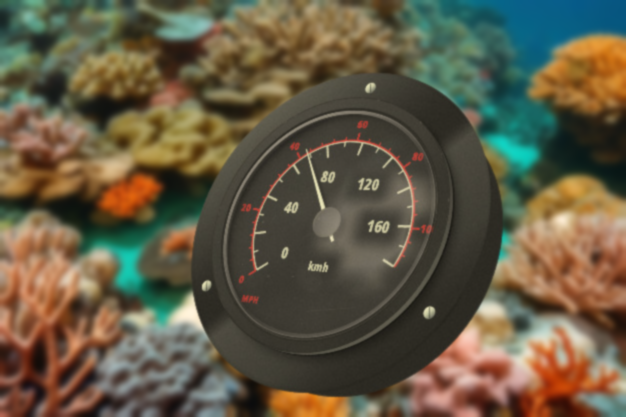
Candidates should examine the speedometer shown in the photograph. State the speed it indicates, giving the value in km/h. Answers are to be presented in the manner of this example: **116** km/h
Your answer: **70** km/h
